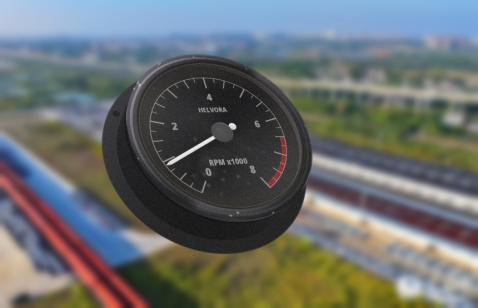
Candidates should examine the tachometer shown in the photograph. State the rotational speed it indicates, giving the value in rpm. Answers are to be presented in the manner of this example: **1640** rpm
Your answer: **875** rpm
